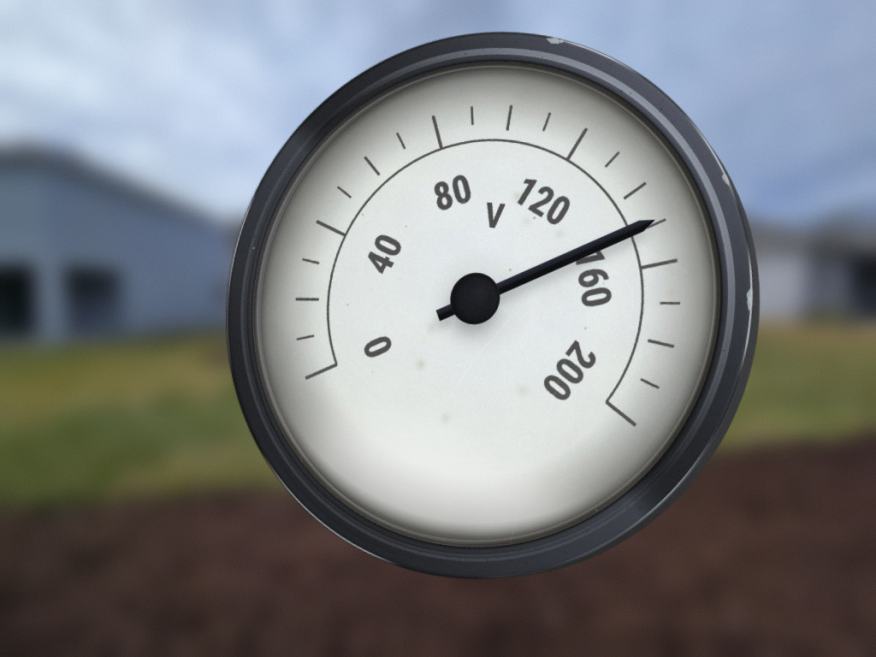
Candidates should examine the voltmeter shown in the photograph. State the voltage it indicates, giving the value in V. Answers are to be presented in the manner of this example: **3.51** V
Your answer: **150** V
